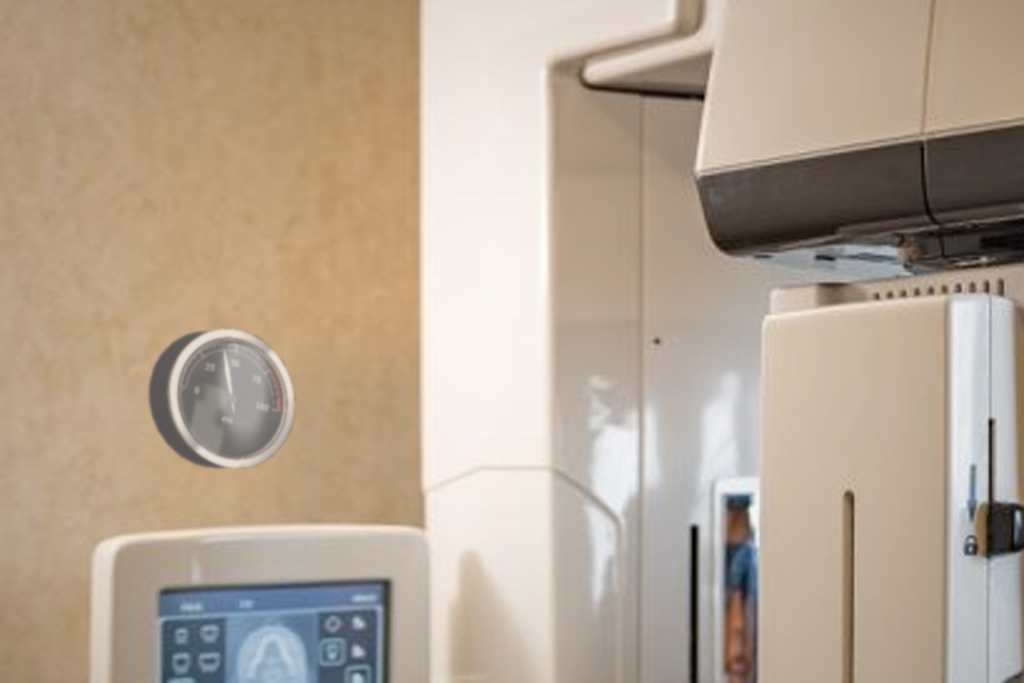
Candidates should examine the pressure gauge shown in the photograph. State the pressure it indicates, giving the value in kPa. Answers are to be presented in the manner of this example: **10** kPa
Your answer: **40** kPa
